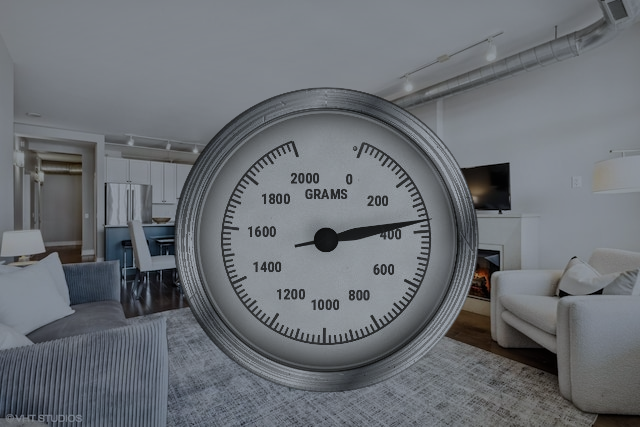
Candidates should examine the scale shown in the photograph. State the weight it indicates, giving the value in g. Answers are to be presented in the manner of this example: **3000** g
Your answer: **360** g
